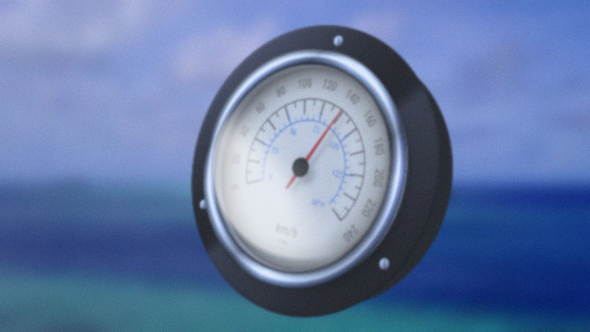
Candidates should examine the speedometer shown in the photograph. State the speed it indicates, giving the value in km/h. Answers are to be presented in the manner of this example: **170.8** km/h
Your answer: **140** km/h
